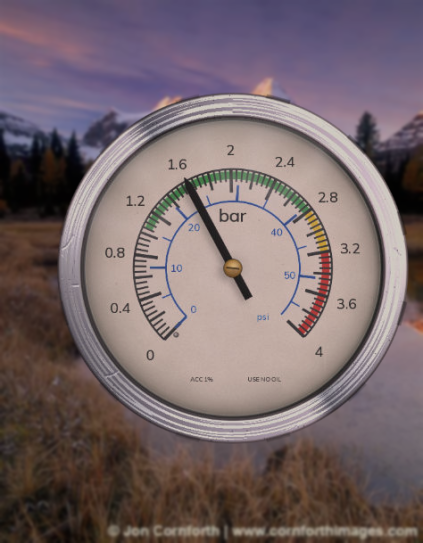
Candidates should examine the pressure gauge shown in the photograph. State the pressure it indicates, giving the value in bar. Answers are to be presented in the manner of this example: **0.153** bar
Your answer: **1.6** bar
